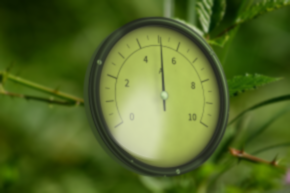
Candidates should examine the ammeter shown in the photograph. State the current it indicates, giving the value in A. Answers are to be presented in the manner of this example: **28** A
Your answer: **5** A
